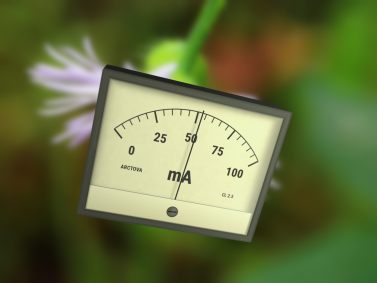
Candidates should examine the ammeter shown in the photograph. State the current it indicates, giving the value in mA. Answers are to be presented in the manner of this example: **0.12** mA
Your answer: **52.5** mA
